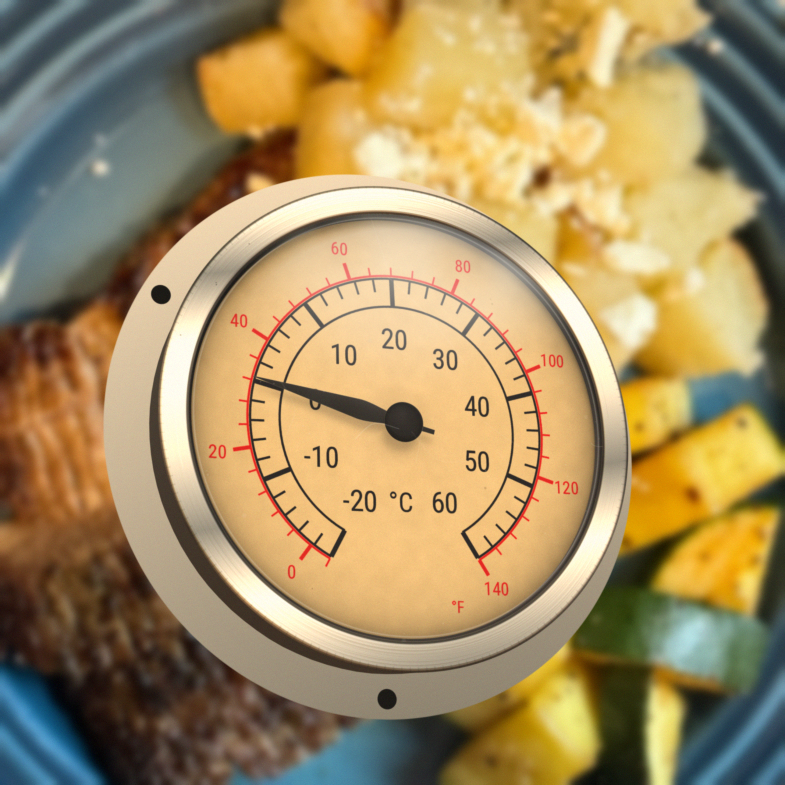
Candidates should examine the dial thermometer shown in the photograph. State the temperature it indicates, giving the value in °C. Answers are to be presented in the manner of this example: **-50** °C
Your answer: **0** °C
